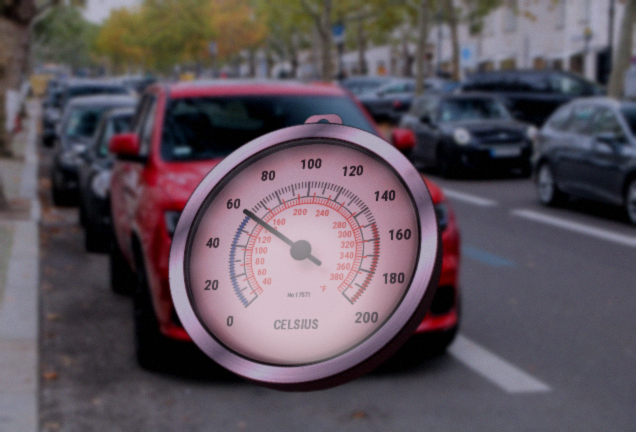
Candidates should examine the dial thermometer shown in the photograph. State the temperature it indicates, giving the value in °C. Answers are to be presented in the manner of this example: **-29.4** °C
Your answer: **60** °C
